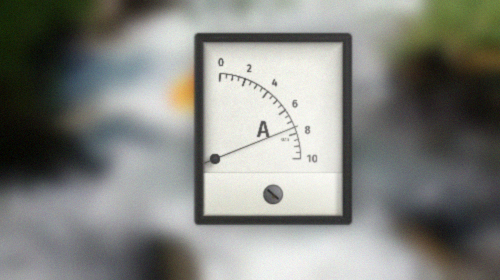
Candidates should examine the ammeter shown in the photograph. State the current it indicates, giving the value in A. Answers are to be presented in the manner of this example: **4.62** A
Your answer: **7.5** A
